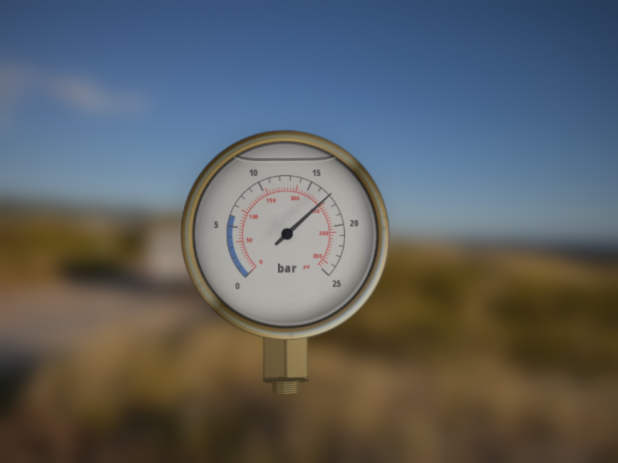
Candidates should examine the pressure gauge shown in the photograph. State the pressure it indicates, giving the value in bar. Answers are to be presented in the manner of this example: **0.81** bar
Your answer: **17** bar
